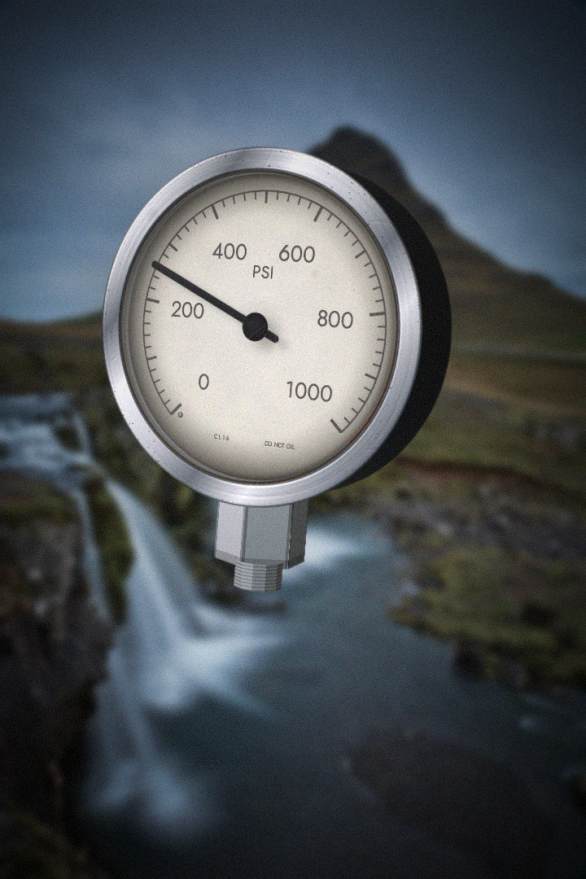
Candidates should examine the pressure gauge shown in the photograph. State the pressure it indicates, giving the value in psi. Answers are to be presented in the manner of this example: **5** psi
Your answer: **260** psi
